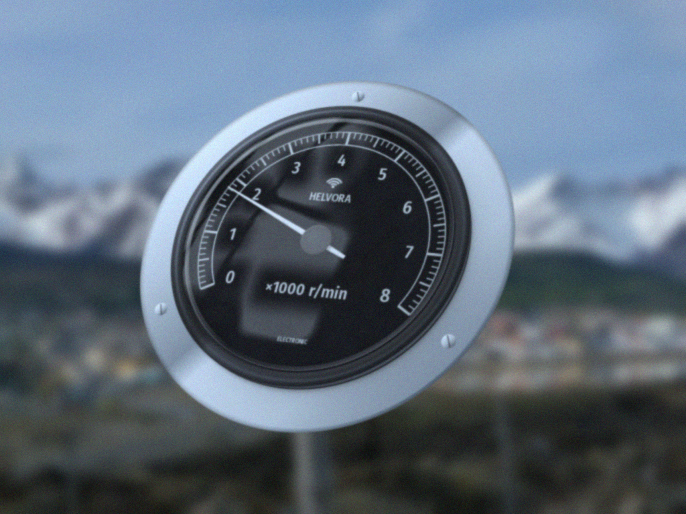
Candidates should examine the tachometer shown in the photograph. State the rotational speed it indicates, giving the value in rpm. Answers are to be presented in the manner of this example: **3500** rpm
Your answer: **1800** rpm
